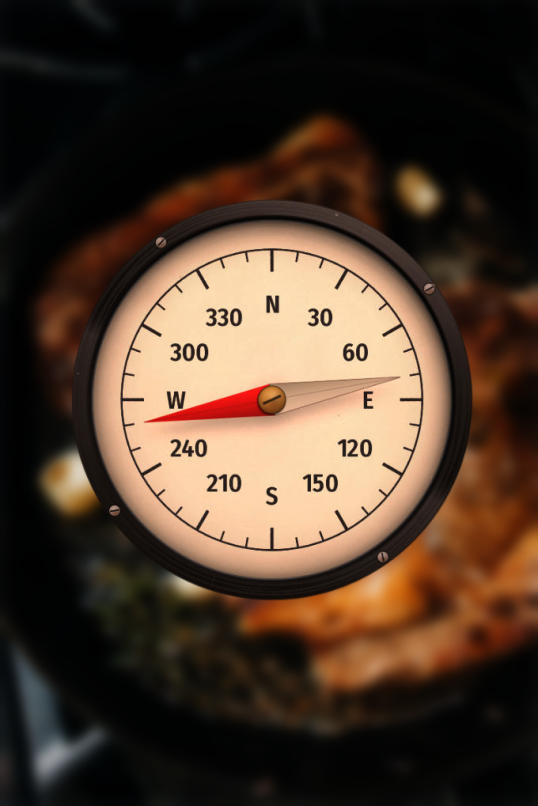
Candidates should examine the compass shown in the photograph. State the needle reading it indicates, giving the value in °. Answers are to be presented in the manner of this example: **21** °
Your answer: **260** °
